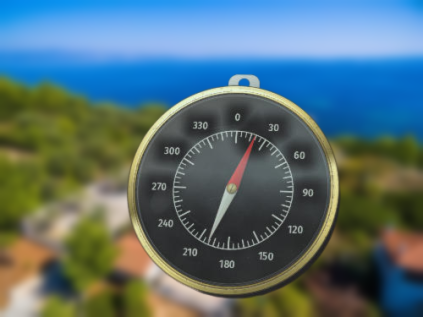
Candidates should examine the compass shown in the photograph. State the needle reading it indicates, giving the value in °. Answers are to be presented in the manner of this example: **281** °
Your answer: **20** °
